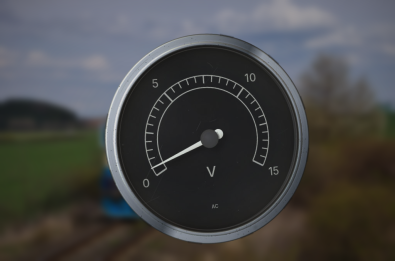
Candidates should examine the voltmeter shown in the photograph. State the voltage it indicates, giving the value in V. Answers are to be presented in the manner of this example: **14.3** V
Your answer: **0.5** V
